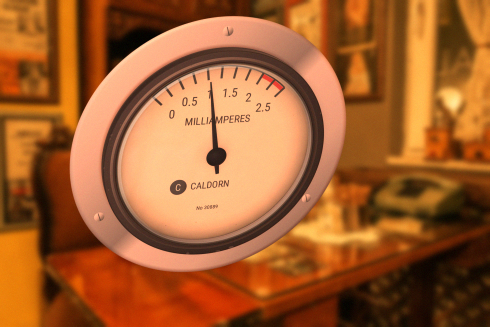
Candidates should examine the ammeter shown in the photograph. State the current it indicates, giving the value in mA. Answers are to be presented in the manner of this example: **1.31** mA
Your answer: **1** mA
